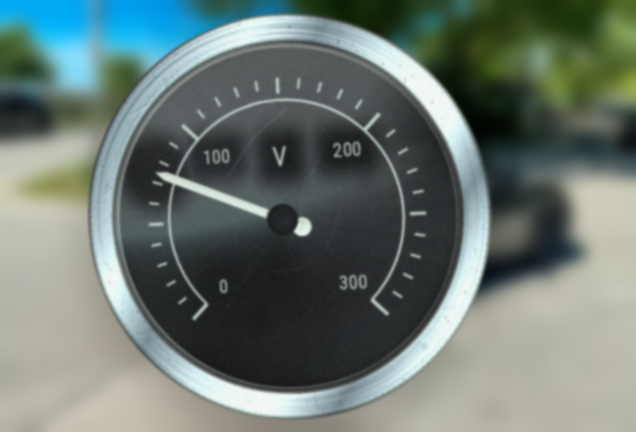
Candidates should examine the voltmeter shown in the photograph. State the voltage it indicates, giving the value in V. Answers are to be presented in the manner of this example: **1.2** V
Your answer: **75** V
